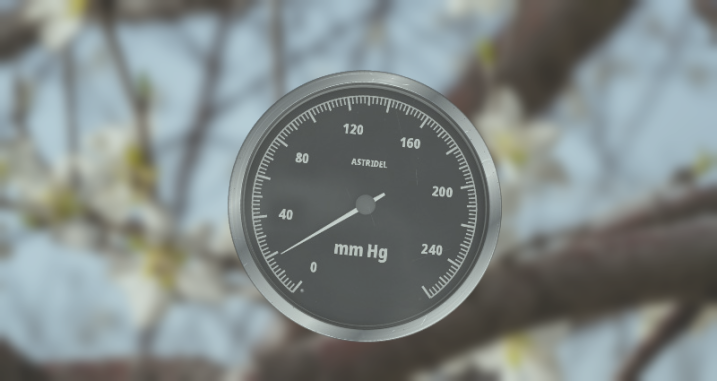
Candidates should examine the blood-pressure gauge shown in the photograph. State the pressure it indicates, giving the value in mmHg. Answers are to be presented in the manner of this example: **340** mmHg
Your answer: **18** mmHg
